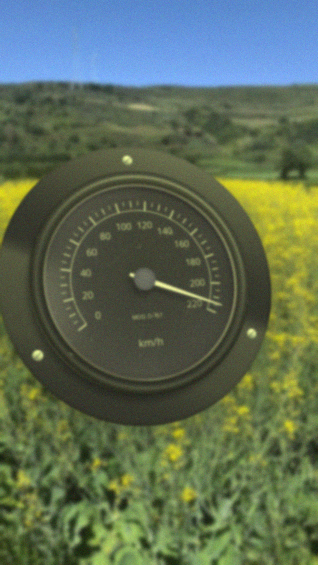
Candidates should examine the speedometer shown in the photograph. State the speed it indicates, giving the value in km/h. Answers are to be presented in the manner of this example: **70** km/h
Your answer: **215** km/h
